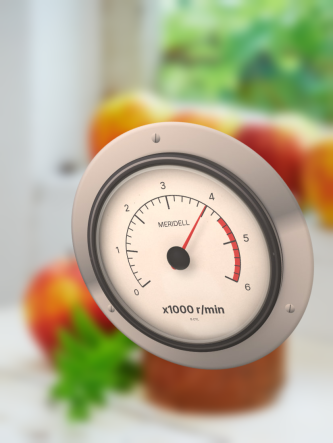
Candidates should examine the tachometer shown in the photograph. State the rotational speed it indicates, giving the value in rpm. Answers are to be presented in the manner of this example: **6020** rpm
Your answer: **4000** rpm
